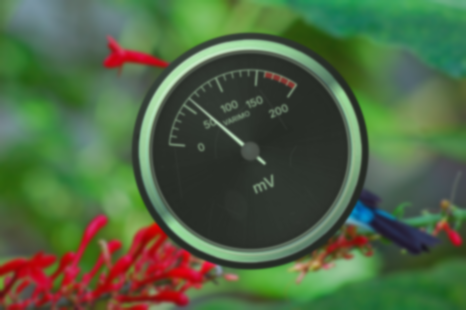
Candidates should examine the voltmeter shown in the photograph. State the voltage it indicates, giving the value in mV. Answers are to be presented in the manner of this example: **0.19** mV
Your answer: **60** mV
